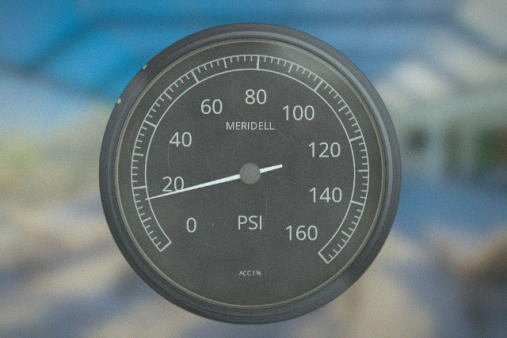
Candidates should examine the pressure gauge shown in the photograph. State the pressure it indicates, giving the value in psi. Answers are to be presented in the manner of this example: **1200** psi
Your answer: **16** psi
